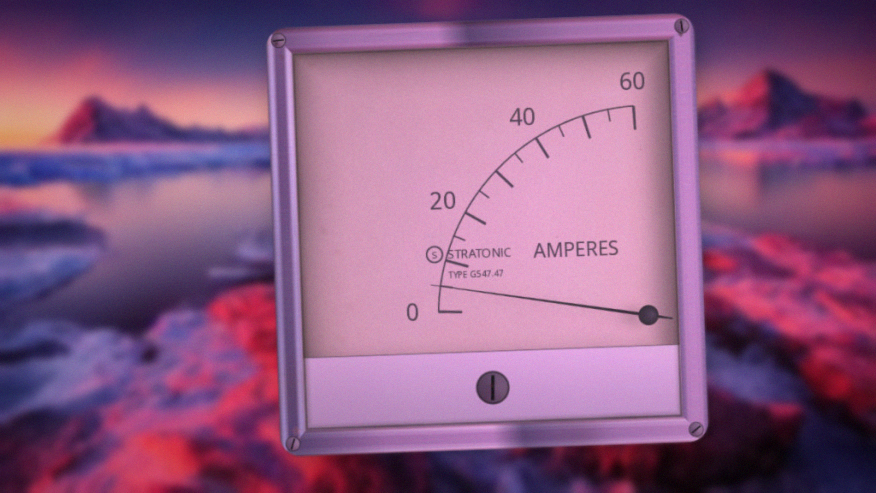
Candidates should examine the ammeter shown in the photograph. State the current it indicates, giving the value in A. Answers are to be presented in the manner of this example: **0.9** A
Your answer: **5** A
